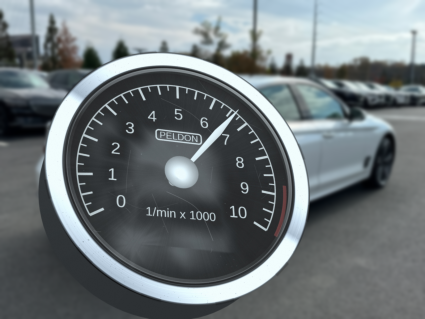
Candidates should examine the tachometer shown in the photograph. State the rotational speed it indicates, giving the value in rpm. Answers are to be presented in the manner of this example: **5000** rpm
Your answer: **6625** rpm
